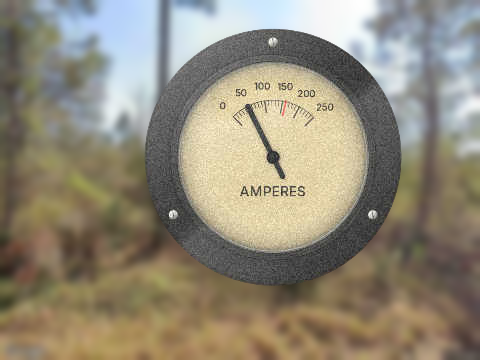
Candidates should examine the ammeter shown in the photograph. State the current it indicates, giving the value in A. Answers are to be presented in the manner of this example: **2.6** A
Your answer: **50** A
